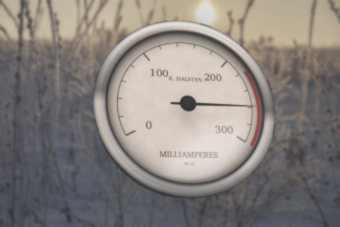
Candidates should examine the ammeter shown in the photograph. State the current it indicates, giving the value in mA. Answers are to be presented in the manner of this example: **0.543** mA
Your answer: **260** mA
